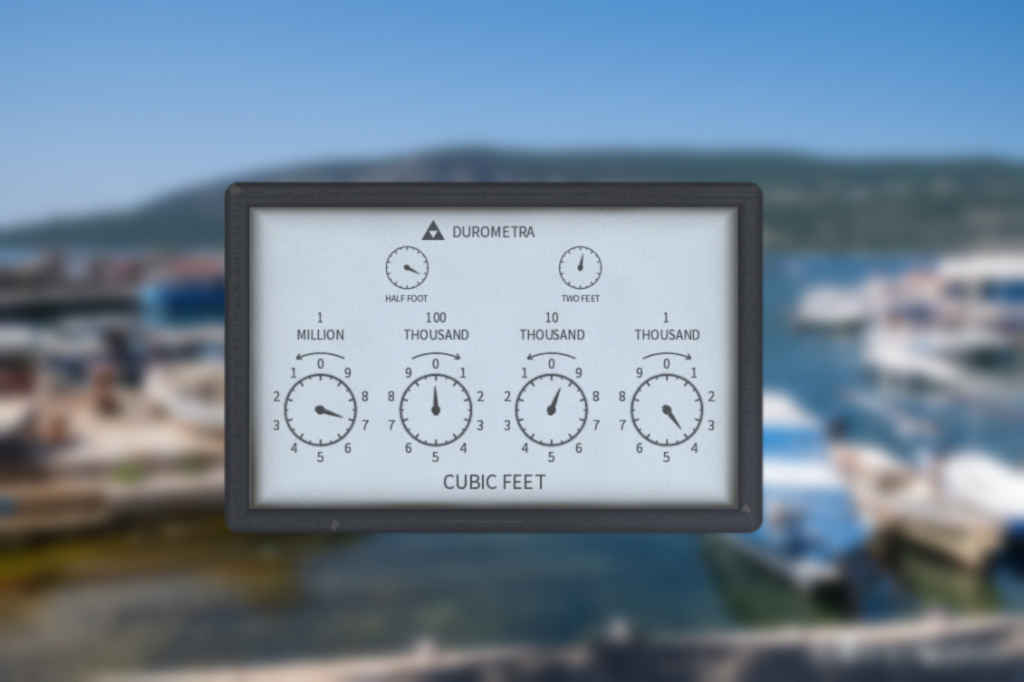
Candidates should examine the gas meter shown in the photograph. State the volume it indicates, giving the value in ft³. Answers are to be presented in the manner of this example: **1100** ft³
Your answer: **699400** ft³
